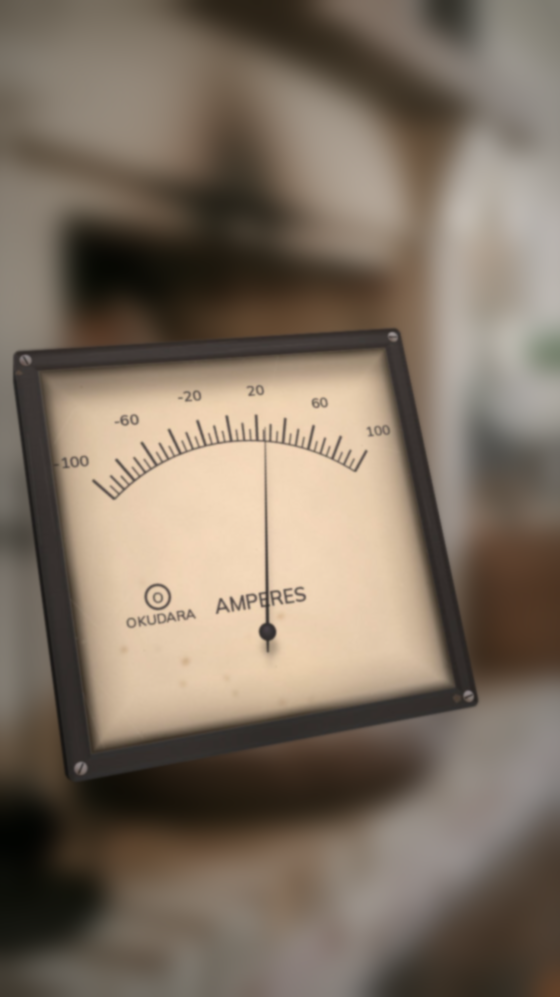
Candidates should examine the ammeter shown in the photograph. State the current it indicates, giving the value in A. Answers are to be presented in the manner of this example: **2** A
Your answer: **25** A
